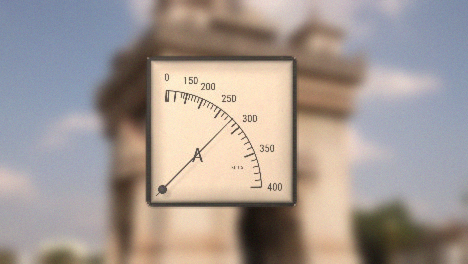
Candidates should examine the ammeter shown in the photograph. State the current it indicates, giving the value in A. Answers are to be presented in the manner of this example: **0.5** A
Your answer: **280** A
